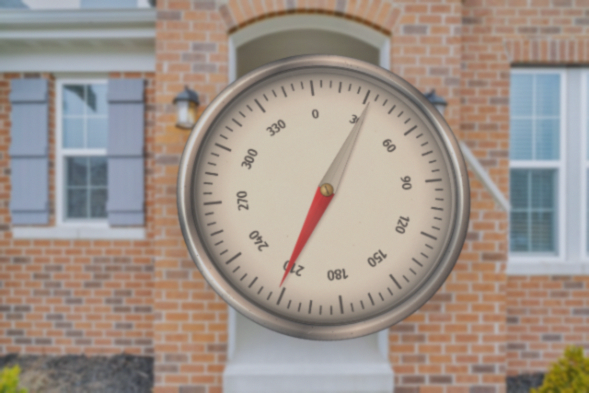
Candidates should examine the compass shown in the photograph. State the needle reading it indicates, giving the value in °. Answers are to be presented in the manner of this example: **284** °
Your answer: **212.5** °
